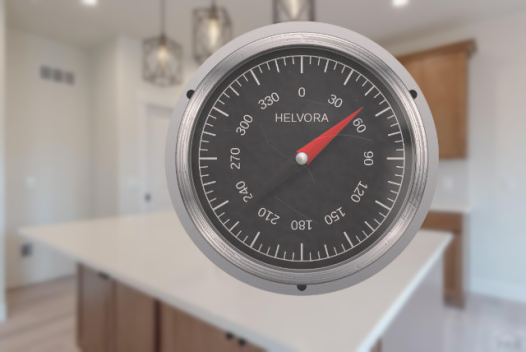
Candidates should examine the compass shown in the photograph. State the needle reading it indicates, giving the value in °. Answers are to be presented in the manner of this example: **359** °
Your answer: **50** °
